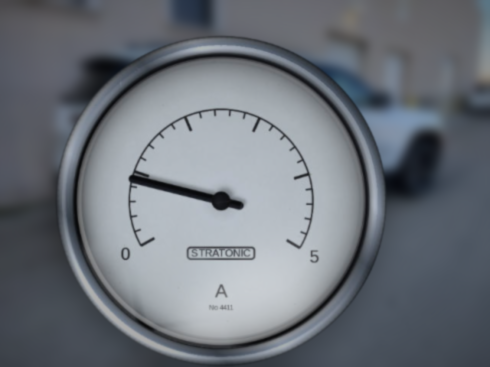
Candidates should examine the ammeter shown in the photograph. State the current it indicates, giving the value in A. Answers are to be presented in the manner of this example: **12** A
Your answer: **0.9** A
